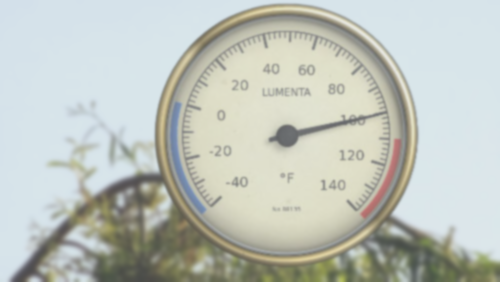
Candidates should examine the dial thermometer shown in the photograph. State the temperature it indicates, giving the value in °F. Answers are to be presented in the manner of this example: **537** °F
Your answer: **100** °F
